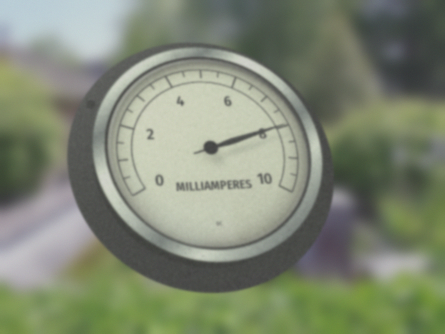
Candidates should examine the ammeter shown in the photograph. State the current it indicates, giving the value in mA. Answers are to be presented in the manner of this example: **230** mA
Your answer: **8** mA
